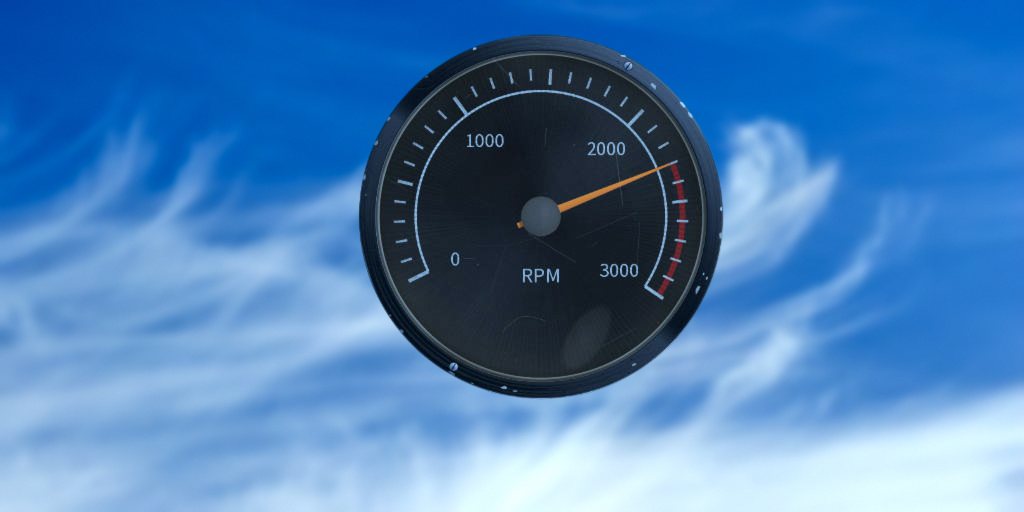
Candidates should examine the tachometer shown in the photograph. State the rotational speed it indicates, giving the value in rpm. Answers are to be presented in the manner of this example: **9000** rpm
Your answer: **2300** rpm
